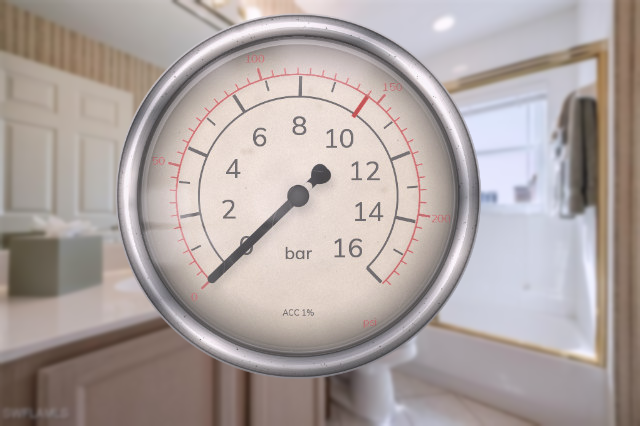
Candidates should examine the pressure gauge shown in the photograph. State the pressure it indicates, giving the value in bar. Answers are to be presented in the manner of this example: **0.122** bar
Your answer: **0** bar
